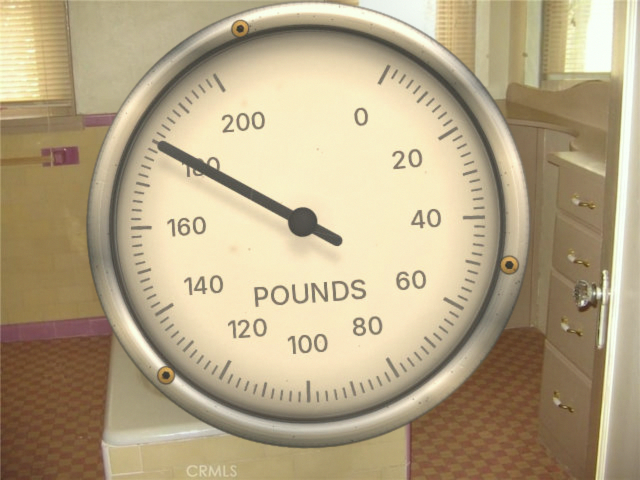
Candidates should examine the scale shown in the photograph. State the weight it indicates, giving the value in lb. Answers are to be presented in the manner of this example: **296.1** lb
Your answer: **180** lb
